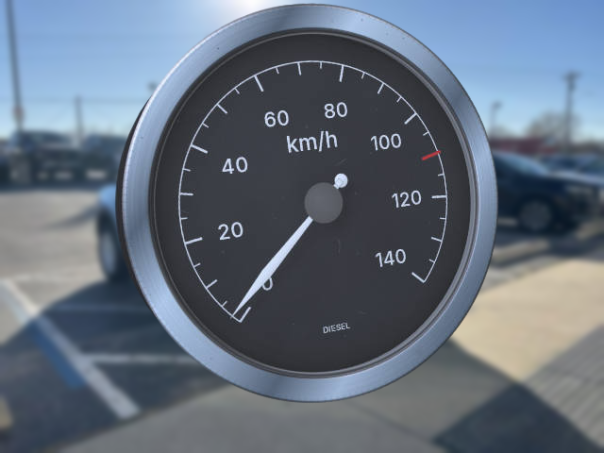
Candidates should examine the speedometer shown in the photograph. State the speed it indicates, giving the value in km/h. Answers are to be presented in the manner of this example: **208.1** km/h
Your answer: **2.5** km/h
